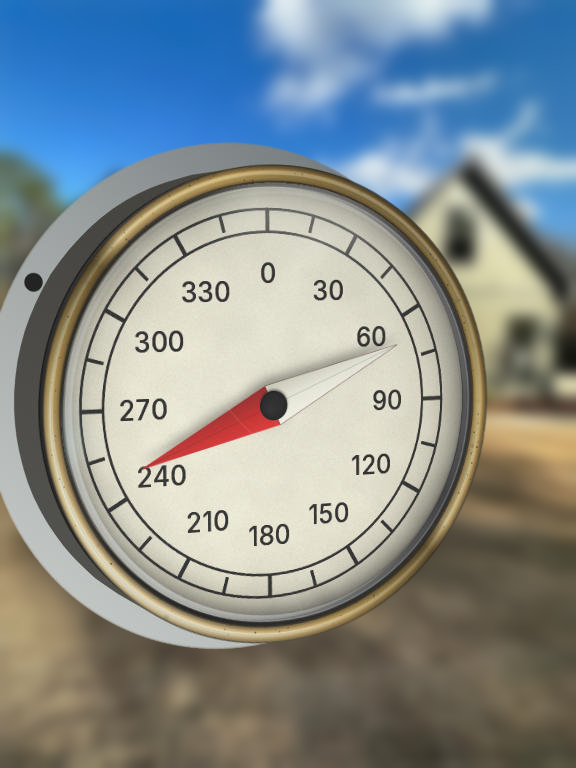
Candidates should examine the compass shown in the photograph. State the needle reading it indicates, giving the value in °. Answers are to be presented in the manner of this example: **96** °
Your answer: **247.5** °
